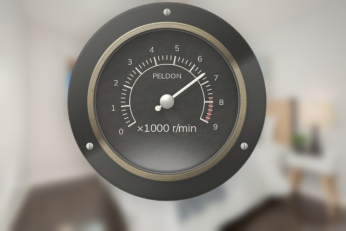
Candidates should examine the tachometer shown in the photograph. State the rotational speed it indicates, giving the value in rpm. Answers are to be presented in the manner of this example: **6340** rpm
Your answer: **6600** rpm
